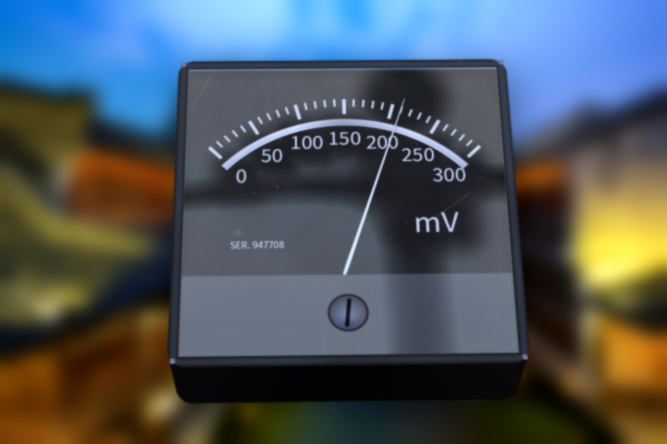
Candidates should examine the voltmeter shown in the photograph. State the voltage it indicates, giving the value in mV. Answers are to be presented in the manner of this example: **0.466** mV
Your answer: **210** mV
